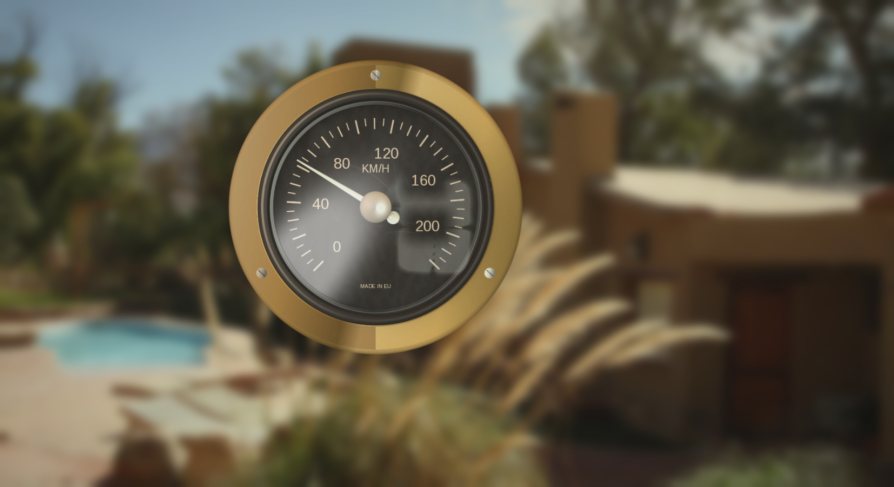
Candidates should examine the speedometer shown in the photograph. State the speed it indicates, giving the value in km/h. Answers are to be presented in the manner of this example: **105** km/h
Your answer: **62.5** km/h
